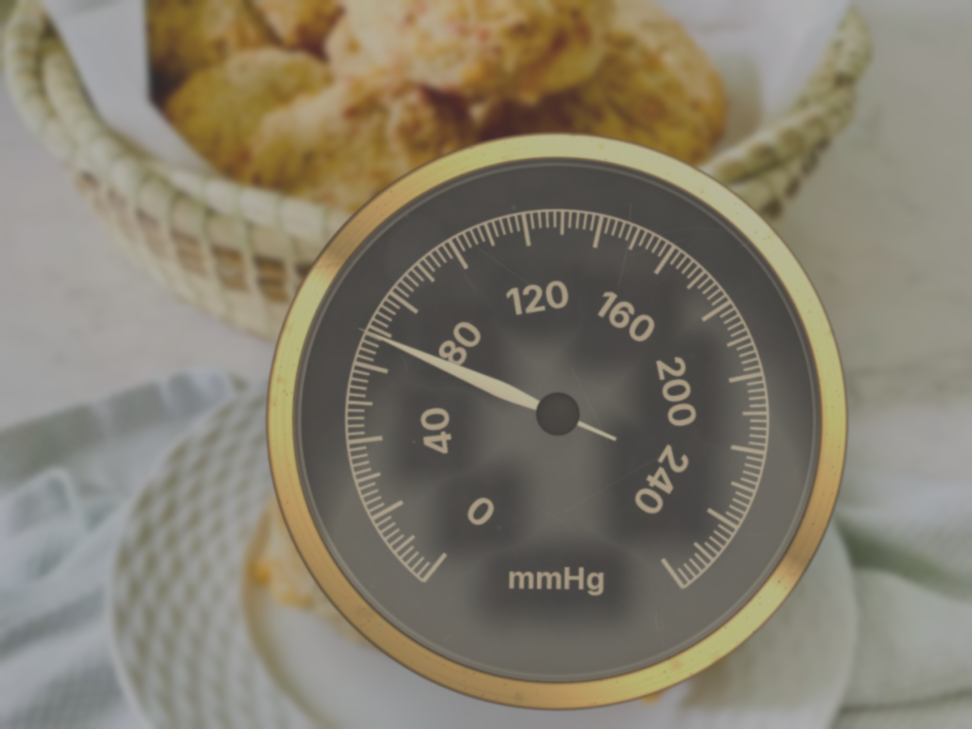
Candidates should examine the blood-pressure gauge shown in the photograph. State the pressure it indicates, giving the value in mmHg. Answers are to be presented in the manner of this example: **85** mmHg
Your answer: **68** mmHg
